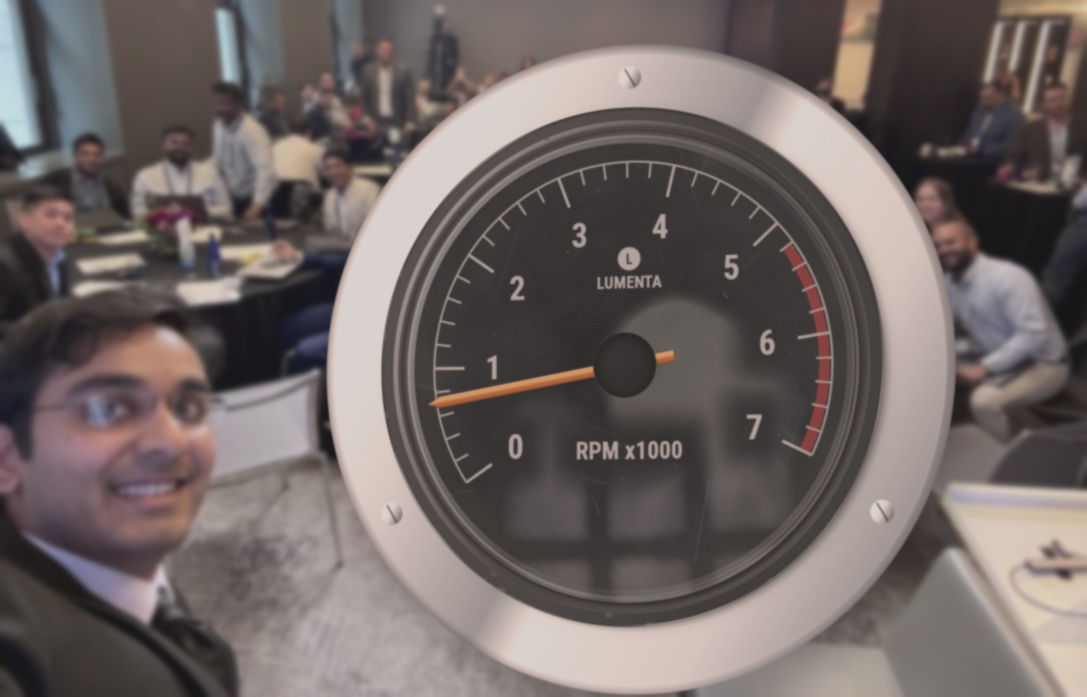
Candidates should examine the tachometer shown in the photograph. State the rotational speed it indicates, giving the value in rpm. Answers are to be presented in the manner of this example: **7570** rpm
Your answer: **700** rpm
